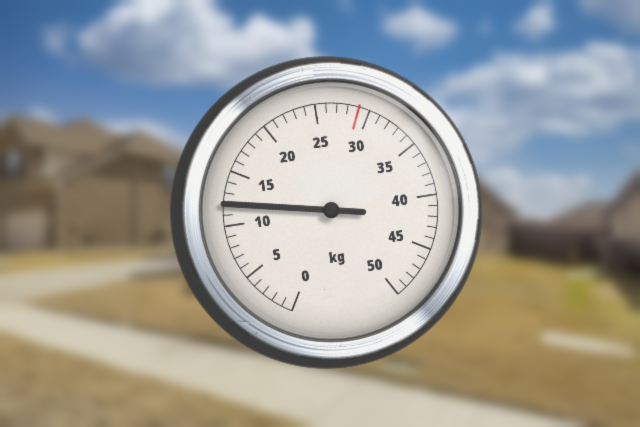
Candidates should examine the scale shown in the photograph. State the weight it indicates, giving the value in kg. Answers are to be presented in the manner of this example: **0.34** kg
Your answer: **12** kg
